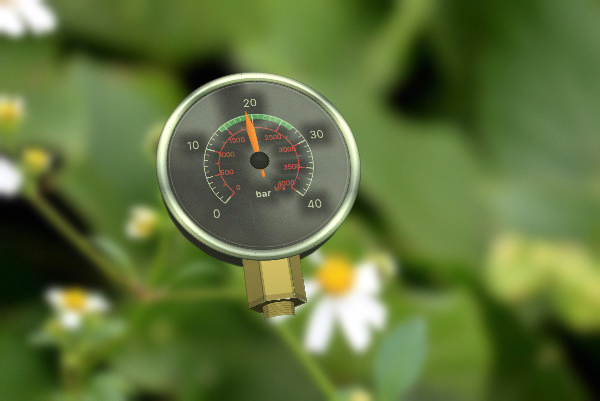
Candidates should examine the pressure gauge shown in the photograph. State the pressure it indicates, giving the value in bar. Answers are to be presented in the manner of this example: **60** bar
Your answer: **19** bar
